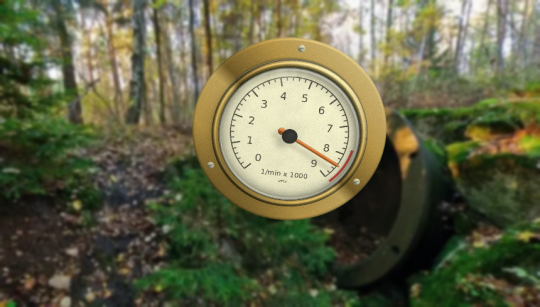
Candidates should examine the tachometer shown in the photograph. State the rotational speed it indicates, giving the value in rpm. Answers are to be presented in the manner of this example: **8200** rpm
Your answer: **8400** rpm
